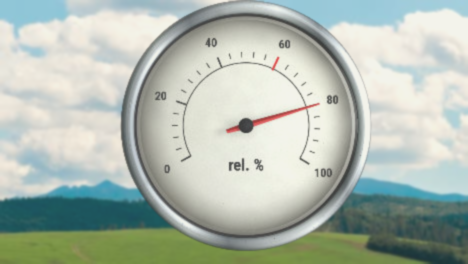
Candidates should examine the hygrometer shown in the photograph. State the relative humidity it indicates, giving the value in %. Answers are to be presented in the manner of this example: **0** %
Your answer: **80** %
